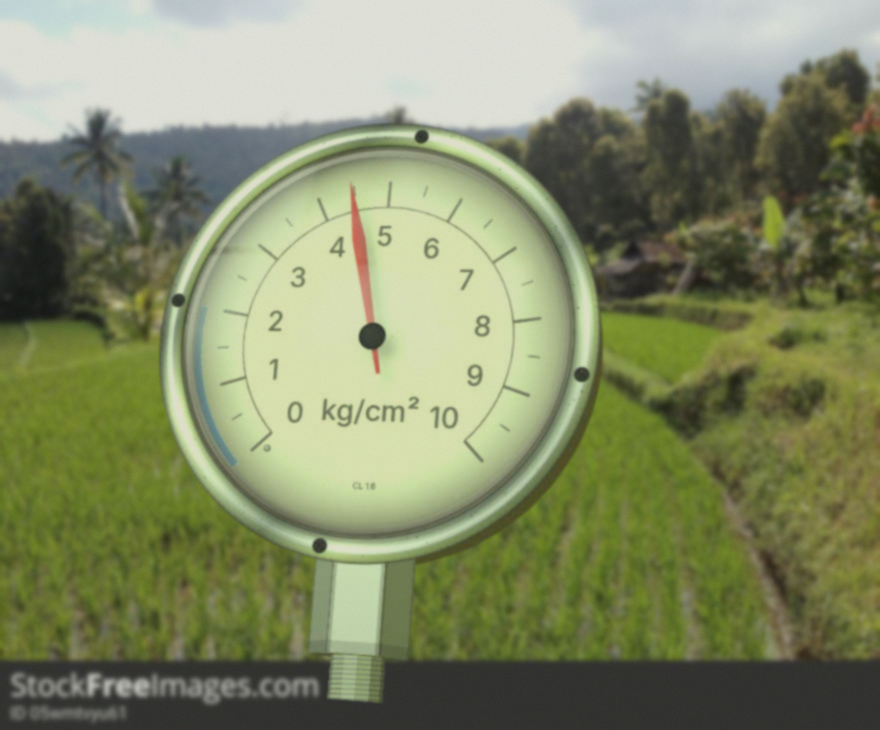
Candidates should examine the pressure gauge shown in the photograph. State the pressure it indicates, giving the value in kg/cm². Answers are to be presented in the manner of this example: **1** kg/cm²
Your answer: **4.5** kg/cm²
